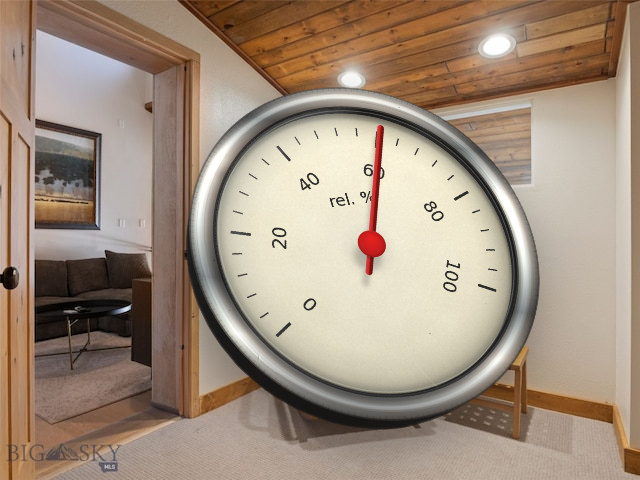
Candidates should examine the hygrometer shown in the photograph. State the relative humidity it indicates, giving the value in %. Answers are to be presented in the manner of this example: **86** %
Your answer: **60** %
